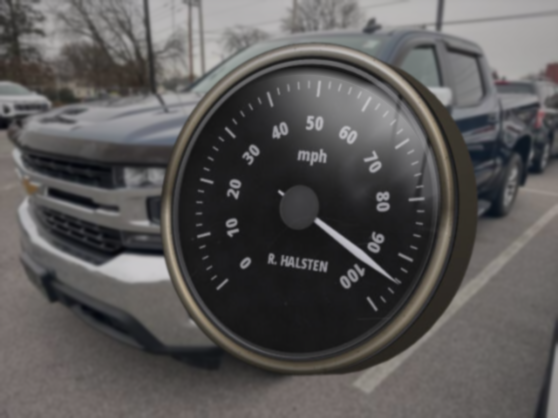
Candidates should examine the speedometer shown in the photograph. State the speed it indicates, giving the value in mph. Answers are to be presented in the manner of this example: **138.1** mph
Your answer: **94** mph
